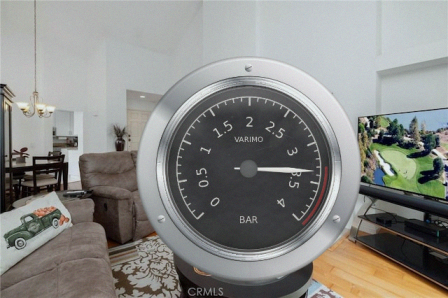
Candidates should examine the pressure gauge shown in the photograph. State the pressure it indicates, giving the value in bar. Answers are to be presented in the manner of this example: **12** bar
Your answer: **3.35** bar
